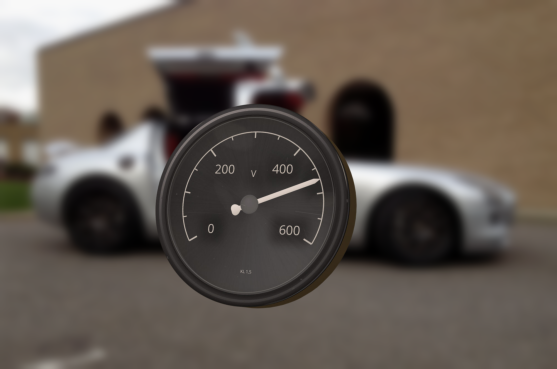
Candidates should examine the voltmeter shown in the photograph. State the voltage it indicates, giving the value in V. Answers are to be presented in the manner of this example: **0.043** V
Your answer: **475** V
